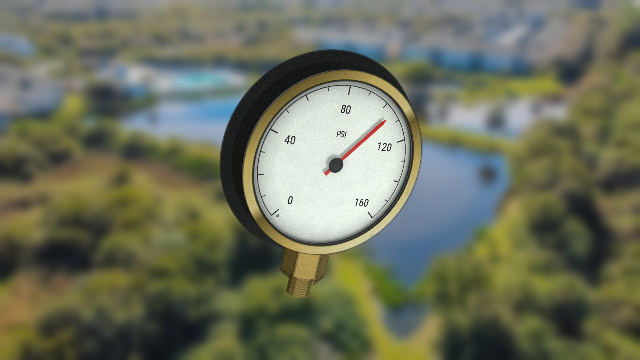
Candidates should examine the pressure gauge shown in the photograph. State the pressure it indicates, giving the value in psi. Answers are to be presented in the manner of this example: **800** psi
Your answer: **105** psi
